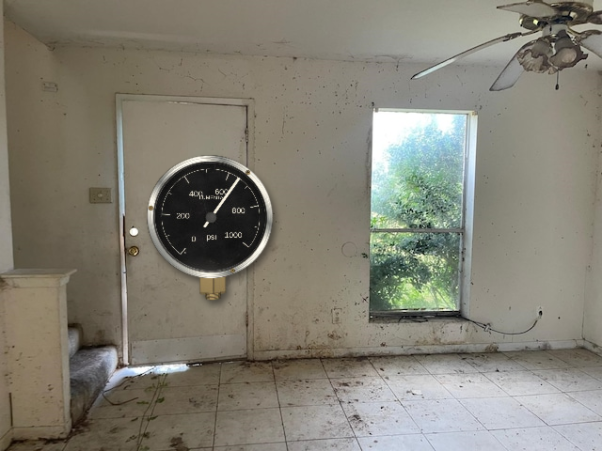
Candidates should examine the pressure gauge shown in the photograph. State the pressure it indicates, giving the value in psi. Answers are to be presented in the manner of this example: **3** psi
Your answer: **650** psi
